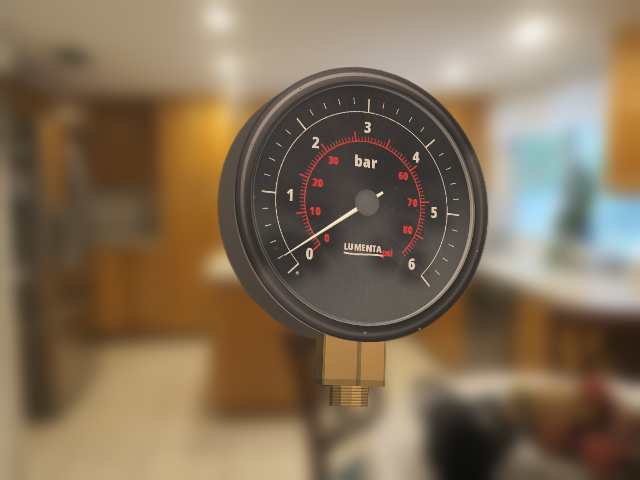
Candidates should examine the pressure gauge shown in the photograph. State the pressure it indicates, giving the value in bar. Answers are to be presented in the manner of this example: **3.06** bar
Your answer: **0.2** bar
